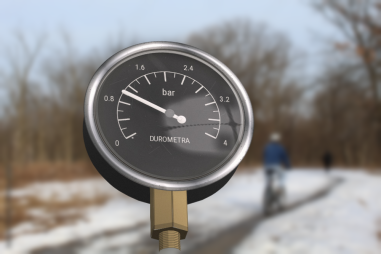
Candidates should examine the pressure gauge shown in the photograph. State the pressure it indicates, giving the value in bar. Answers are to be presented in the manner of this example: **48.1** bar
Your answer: **1** bar
